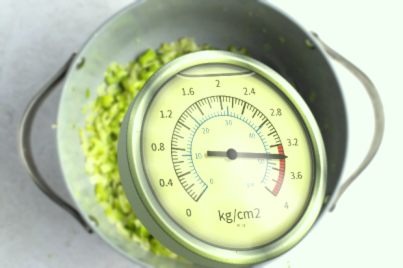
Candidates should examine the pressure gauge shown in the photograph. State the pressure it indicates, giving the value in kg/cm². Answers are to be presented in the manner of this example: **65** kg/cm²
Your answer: **3.4** kg/cm²
